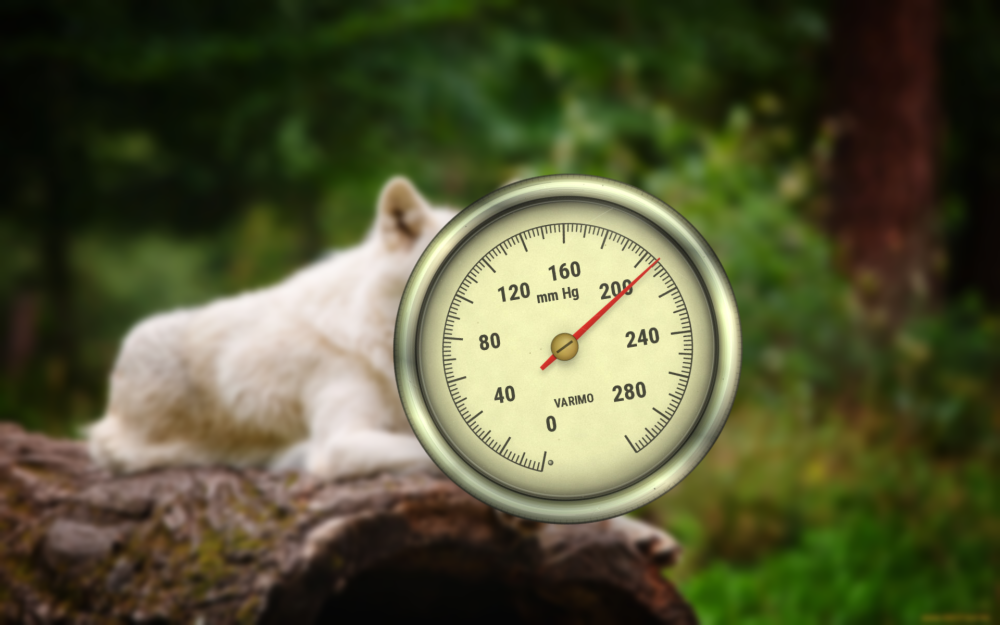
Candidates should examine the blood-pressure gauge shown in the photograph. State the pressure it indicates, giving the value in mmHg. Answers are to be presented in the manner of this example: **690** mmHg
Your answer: **206** mmHg
